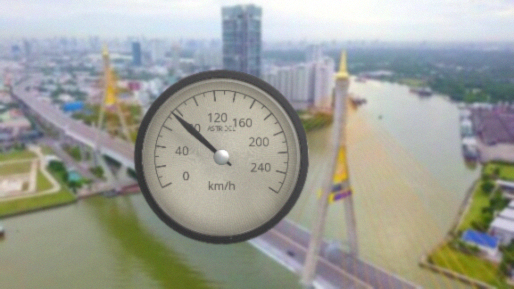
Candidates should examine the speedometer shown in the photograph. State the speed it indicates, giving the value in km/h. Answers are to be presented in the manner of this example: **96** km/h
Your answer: **75** km/h
